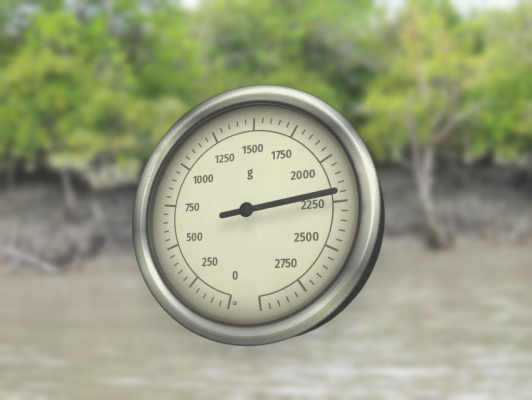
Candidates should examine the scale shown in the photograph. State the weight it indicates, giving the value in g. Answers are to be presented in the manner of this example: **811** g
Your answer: **2200** g
